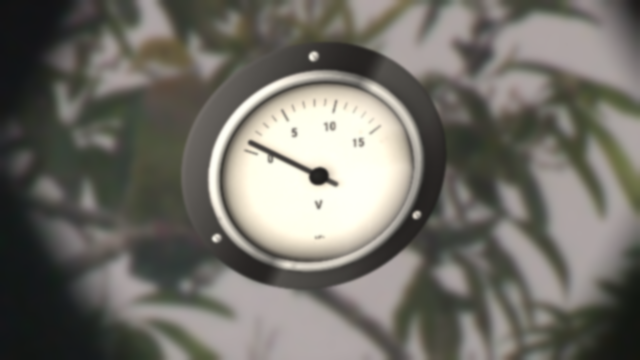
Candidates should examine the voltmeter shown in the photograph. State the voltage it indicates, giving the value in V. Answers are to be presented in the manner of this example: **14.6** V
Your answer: **1** V
